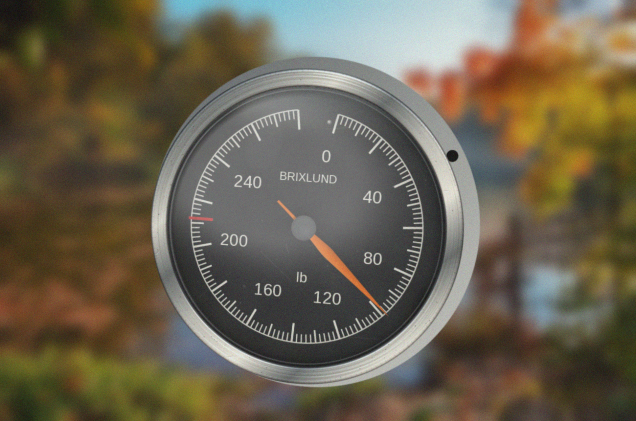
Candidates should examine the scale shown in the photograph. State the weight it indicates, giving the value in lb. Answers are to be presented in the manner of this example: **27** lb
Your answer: **98** lb
